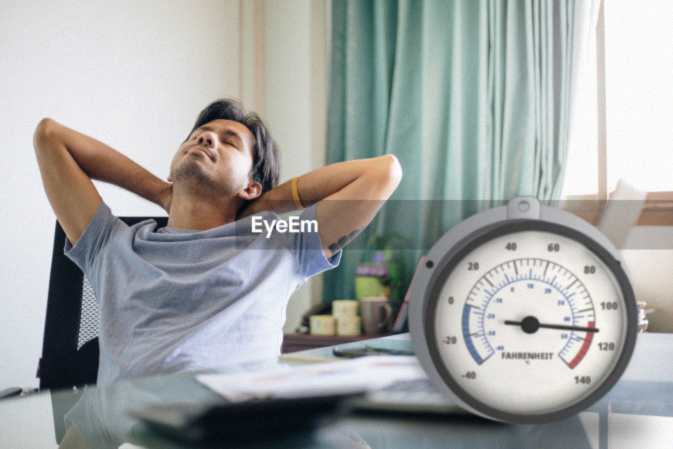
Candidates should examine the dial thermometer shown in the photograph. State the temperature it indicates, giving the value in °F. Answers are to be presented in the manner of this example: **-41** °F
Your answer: **112** °F
